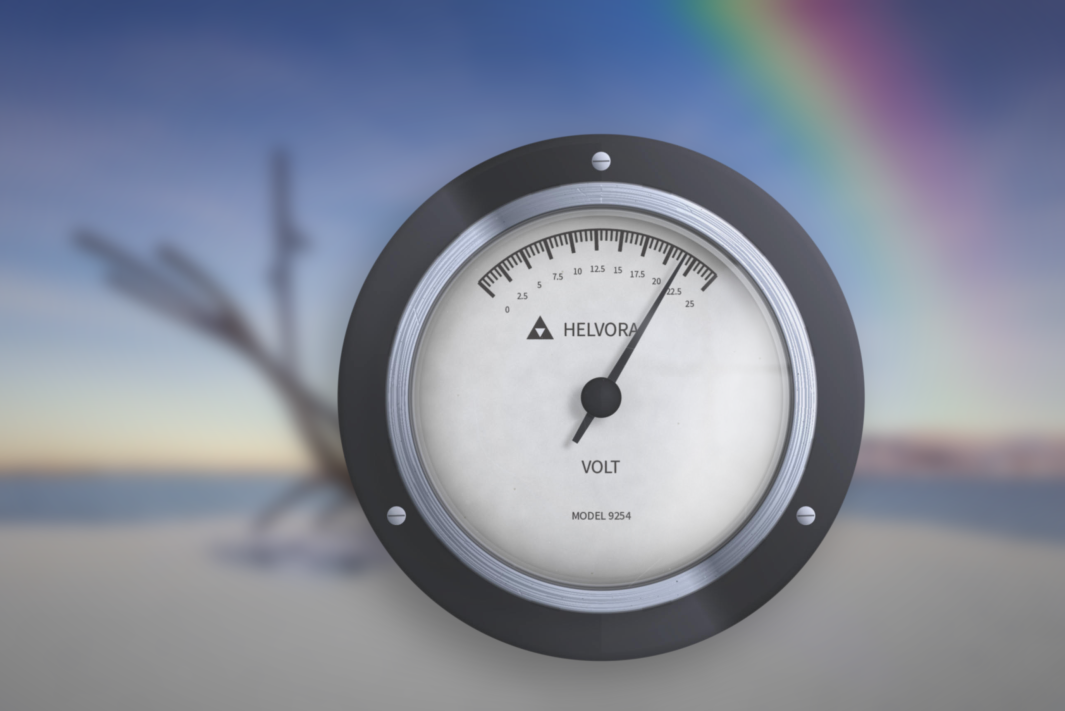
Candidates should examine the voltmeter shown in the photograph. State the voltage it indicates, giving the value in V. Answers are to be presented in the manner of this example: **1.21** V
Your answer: **21.5** V
